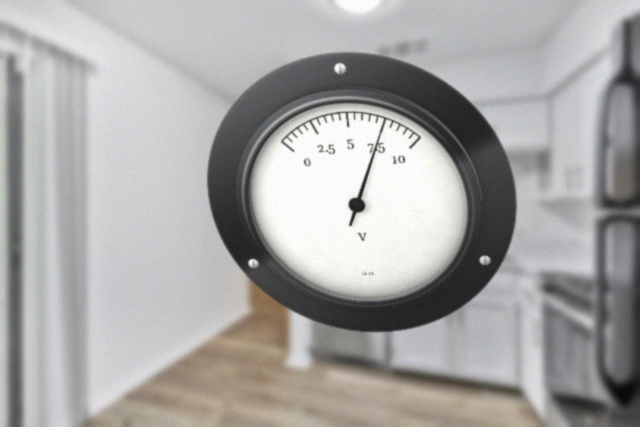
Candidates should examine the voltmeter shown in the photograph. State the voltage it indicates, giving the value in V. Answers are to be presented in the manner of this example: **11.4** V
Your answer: **7.5** V
